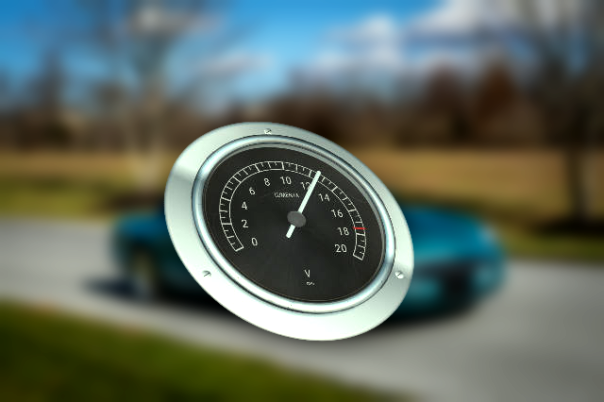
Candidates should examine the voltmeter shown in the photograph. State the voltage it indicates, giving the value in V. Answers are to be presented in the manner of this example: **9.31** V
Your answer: **12.5** V
